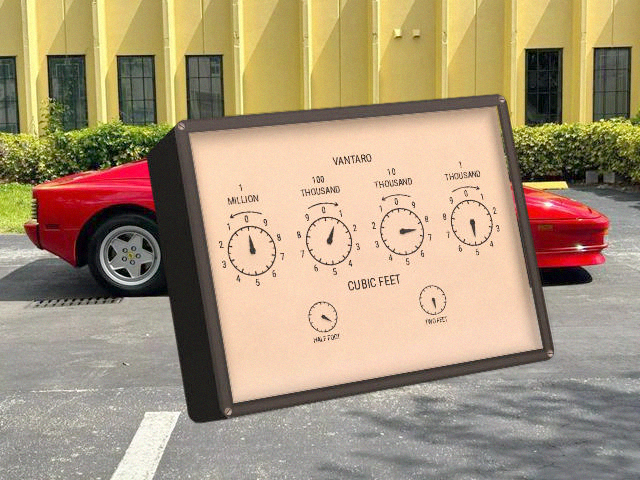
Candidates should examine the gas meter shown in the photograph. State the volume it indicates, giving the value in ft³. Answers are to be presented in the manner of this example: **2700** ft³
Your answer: **7500** ft³
